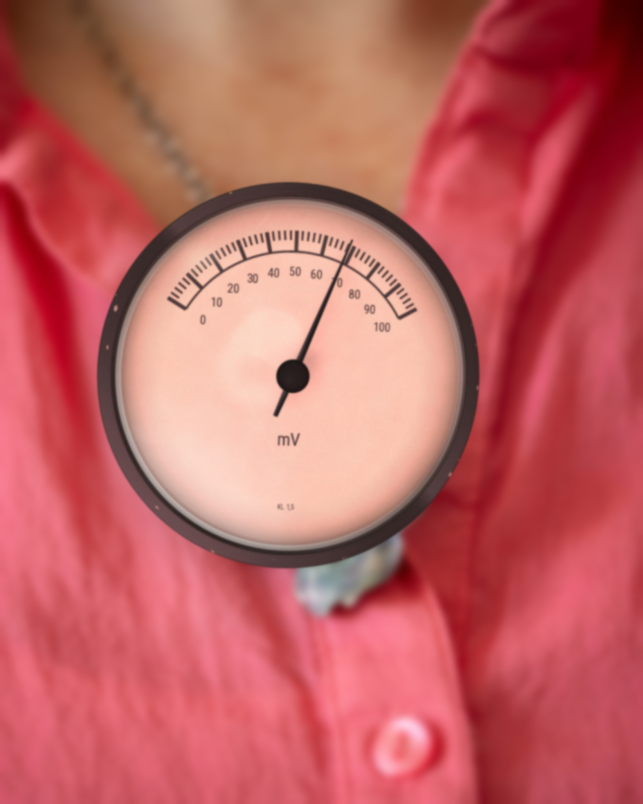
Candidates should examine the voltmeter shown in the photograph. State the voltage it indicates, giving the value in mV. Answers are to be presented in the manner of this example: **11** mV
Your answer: **68** mV
